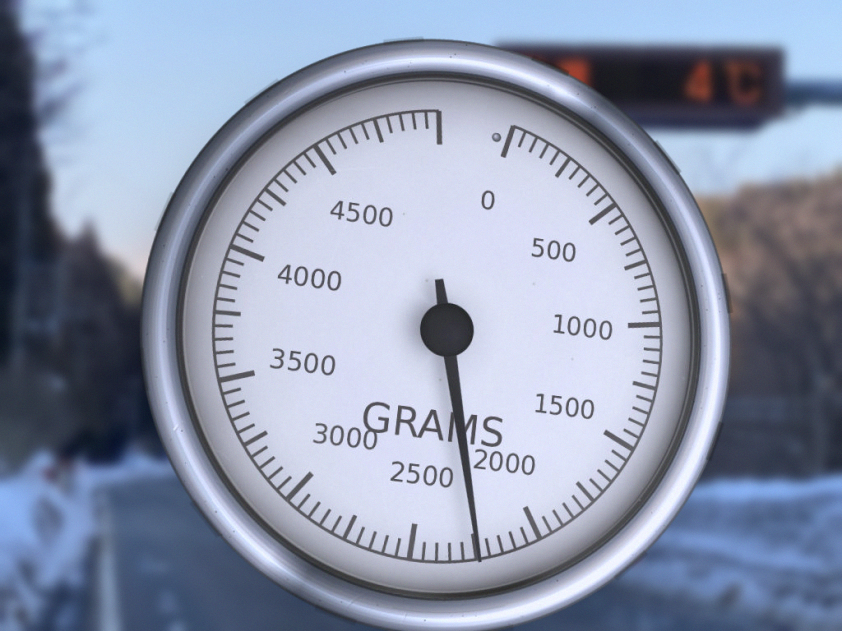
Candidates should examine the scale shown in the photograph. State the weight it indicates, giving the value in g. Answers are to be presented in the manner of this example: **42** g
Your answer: **2250** g
